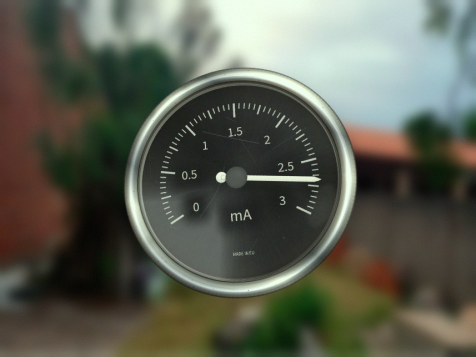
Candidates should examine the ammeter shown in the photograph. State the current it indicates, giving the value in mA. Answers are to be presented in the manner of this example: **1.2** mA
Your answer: **2.7** mA
